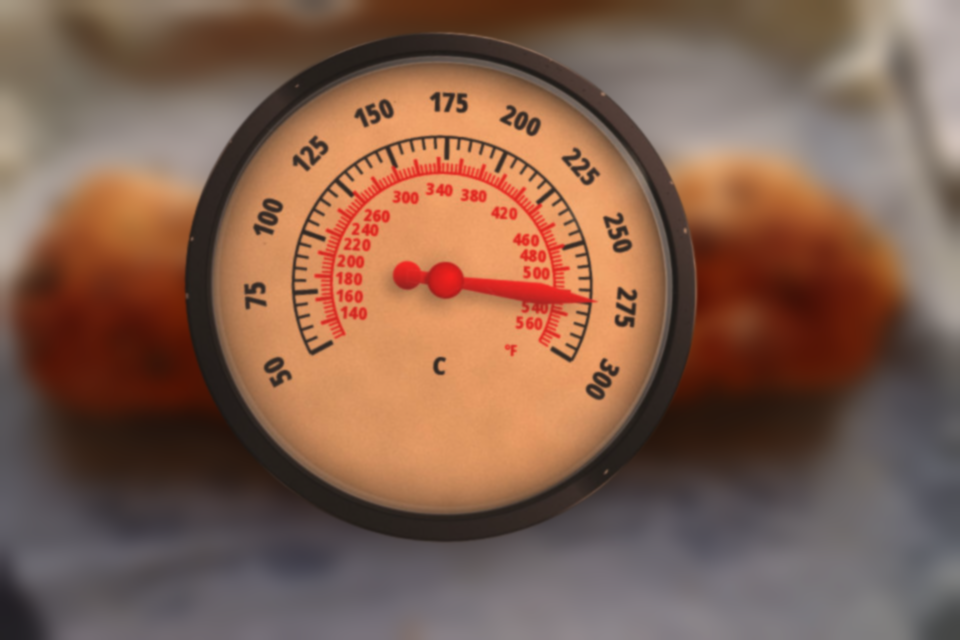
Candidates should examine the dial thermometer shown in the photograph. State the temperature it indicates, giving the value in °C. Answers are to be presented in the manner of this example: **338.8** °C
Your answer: **275** °C
